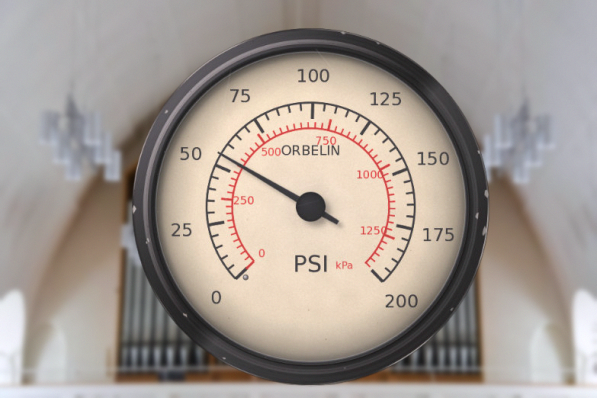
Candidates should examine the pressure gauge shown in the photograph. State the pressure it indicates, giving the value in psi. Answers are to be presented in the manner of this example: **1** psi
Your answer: **55** psi
